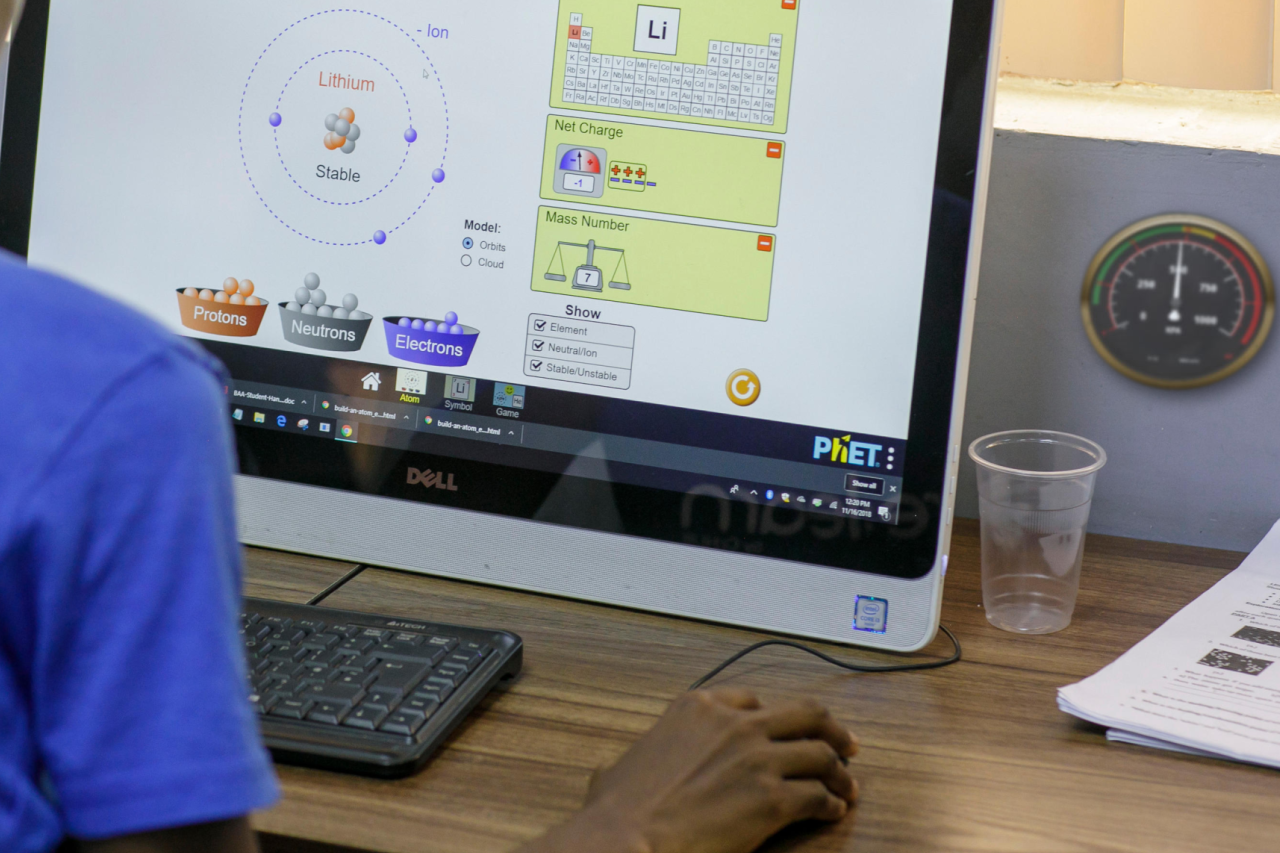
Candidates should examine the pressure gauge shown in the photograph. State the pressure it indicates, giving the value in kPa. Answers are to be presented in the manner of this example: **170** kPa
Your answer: **500** kPa
